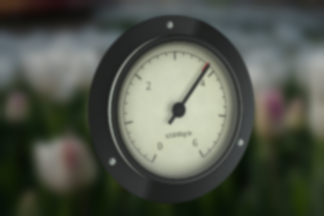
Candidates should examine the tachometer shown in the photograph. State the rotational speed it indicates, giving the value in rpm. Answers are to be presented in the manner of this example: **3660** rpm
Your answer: **3800** rpm
